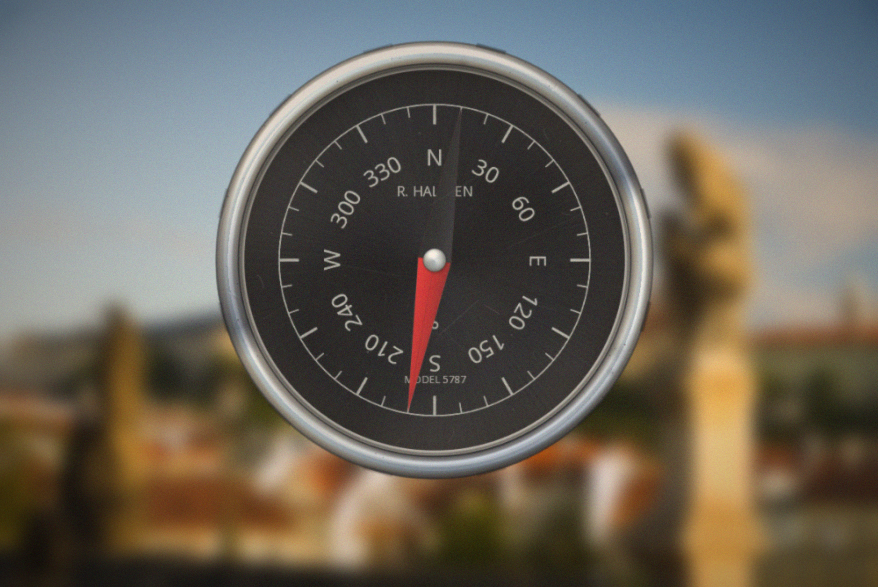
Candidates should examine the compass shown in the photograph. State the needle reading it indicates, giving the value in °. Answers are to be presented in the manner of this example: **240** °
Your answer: **190** °
